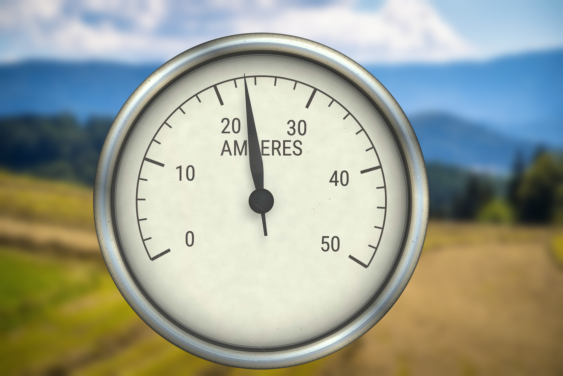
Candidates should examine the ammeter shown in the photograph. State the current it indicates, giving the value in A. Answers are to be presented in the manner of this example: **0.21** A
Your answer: **23** A
